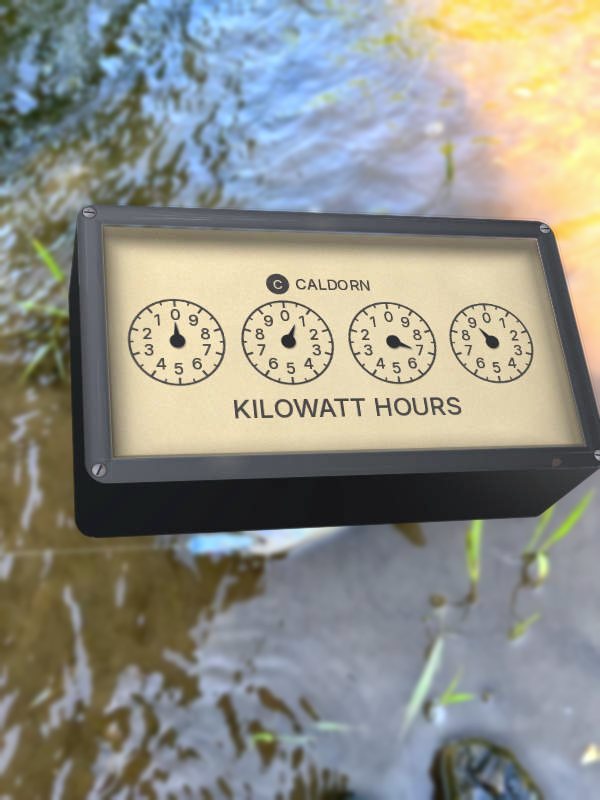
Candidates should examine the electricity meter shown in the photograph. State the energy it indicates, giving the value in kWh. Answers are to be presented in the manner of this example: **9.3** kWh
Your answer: **69** kWh
